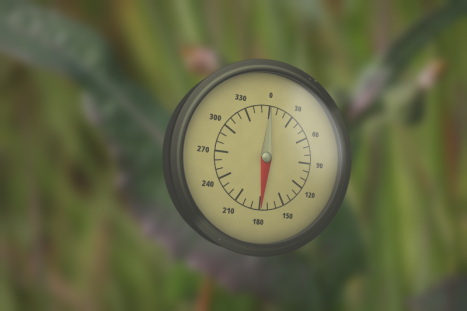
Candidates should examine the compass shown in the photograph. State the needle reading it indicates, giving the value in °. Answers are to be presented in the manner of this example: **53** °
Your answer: **180** °
